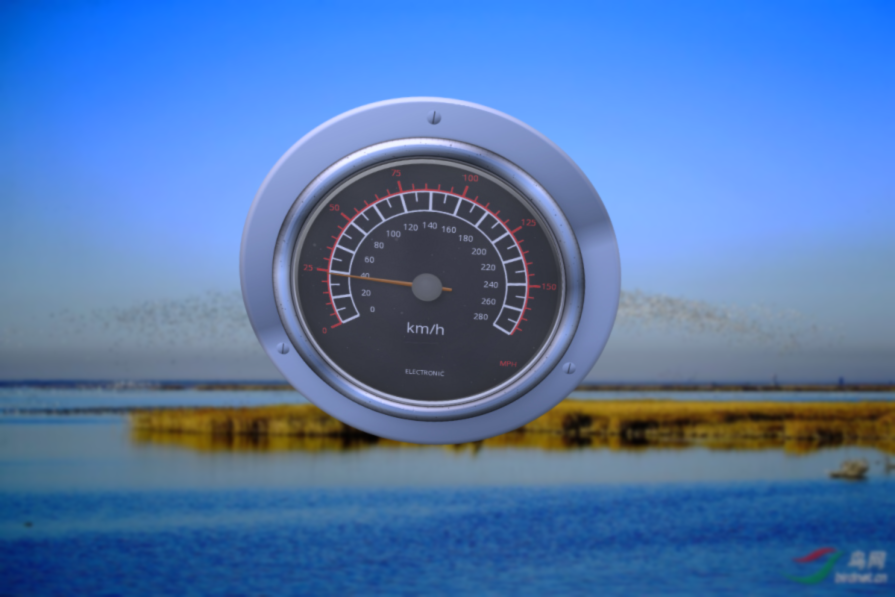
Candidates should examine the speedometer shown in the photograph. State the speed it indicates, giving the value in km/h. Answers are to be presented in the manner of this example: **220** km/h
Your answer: **40** km/h
